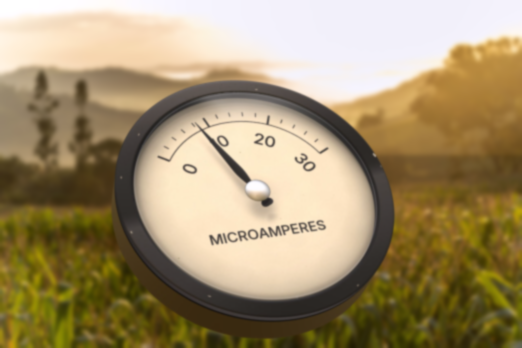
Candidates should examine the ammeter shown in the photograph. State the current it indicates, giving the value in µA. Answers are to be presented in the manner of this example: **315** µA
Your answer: **8** µA
